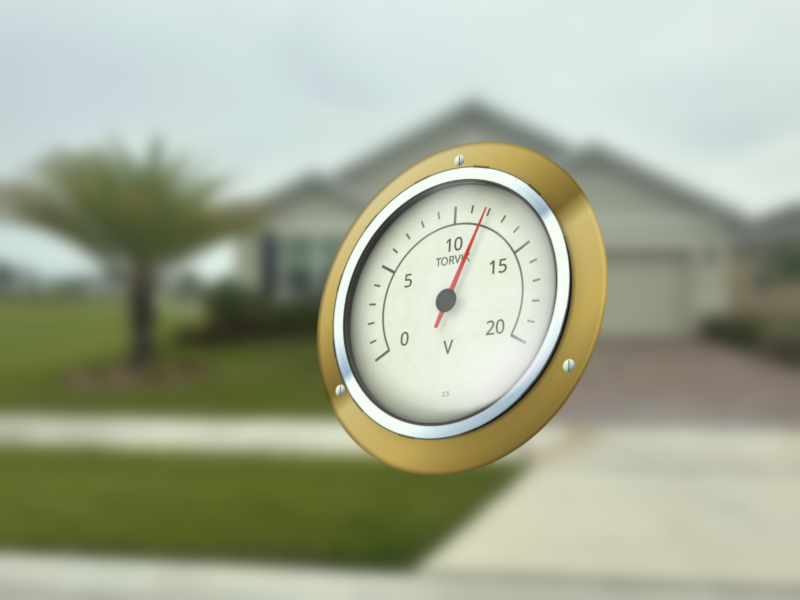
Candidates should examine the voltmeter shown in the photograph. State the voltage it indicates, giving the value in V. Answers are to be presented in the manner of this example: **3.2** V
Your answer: **12** V
